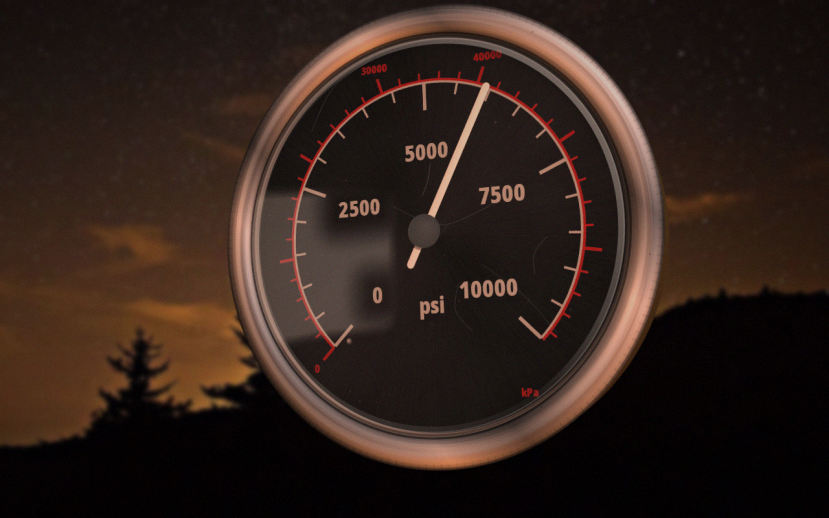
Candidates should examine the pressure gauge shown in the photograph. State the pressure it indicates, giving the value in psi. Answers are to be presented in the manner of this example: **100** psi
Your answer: **6000** psi
